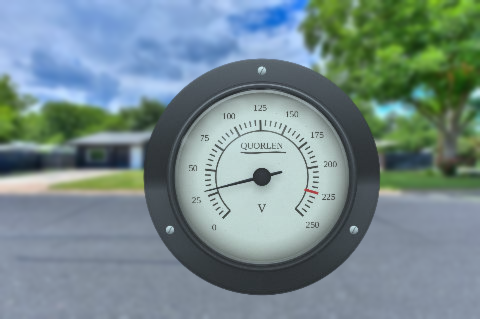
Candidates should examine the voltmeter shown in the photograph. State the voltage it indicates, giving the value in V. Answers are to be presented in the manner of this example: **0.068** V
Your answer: **30** V
